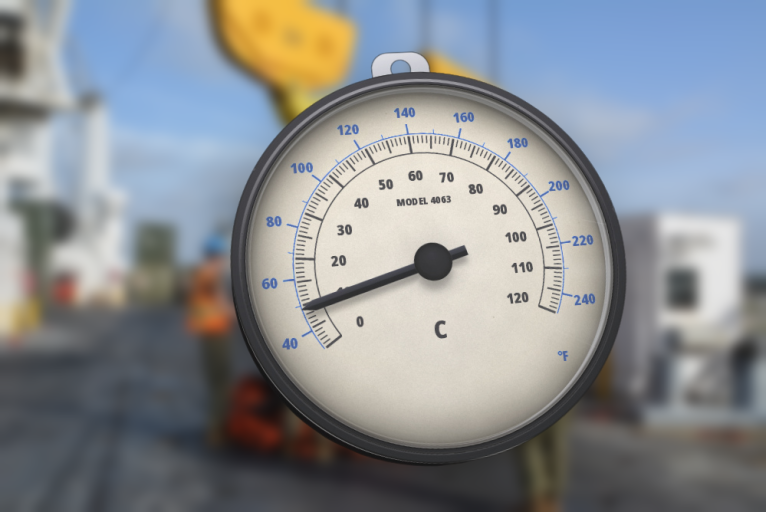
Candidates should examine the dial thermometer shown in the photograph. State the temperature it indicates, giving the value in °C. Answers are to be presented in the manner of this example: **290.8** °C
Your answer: **9** °C
